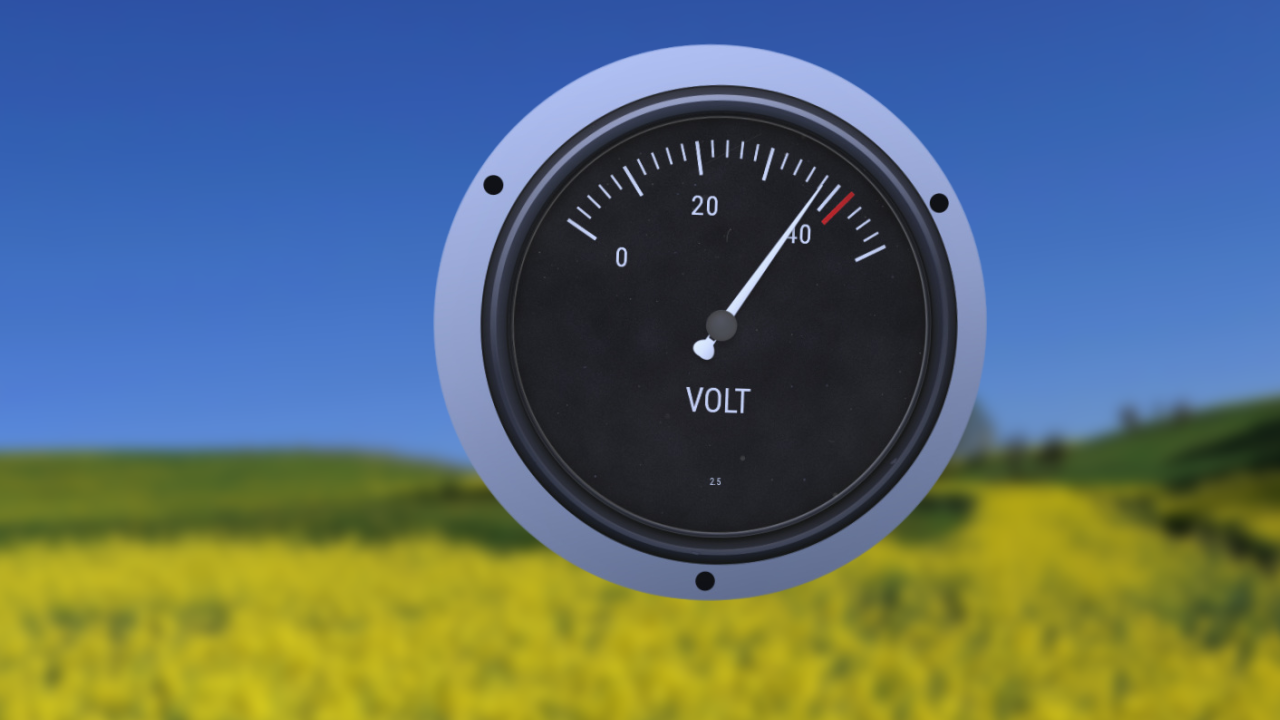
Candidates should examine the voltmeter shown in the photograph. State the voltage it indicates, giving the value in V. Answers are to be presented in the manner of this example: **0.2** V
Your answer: **38** V
